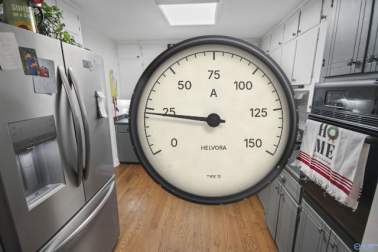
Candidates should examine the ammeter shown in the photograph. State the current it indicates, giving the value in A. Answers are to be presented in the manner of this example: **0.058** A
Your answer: **22.5** A
